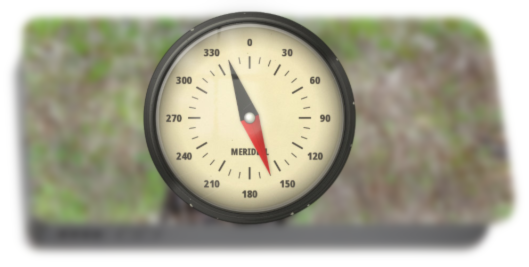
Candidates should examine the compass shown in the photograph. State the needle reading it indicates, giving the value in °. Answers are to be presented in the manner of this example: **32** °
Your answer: **160** °
